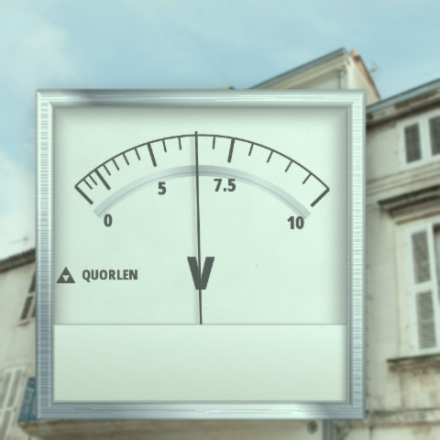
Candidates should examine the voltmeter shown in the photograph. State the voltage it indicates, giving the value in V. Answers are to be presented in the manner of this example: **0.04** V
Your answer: **6.5** V
